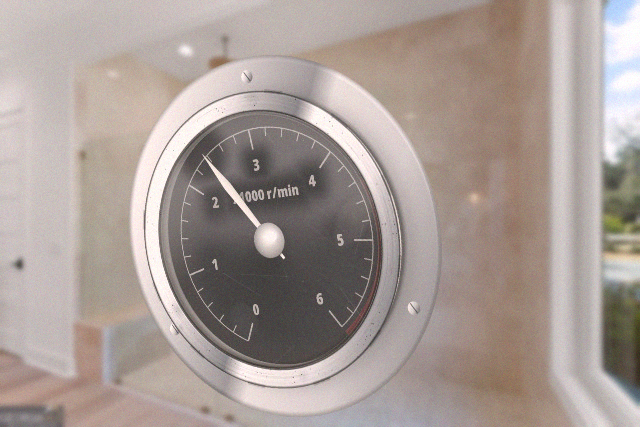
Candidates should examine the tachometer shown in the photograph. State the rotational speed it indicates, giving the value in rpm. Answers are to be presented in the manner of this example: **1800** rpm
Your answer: **2400** rpm
